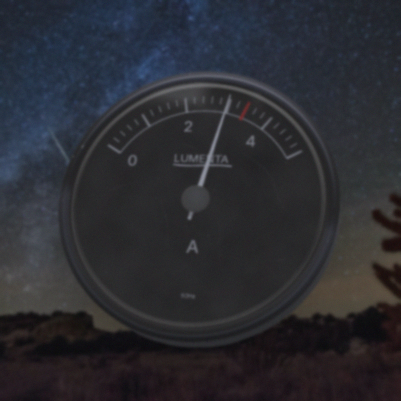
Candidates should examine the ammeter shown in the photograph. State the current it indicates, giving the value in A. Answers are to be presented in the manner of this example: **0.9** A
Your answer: **3** A
